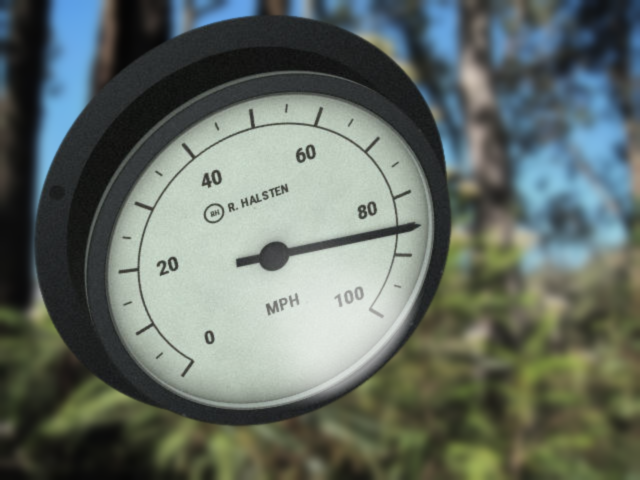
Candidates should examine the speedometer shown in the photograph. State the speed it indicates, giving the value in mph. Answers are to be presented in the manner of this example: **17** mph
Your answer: **85** mph
